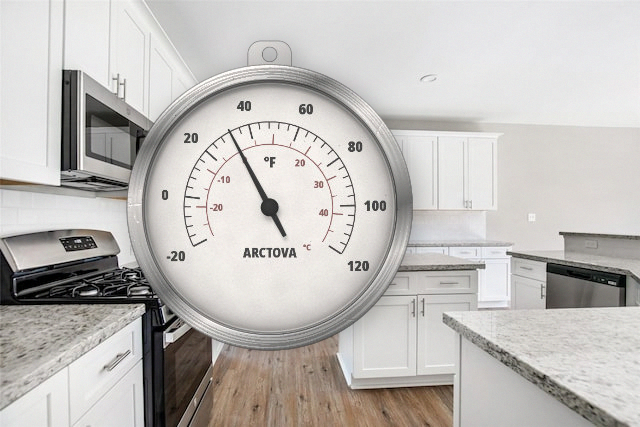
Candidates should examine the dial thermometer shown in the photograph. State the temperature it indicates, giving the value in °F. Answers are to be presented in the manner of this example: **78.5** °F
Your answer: **32** °F
